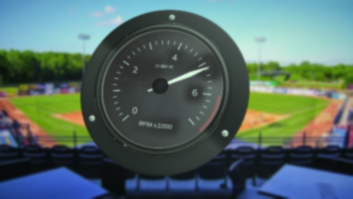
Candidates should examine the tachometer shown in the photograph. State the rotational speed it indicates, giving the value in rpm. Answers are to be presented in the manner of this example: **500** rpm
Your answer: **5200** rpm
